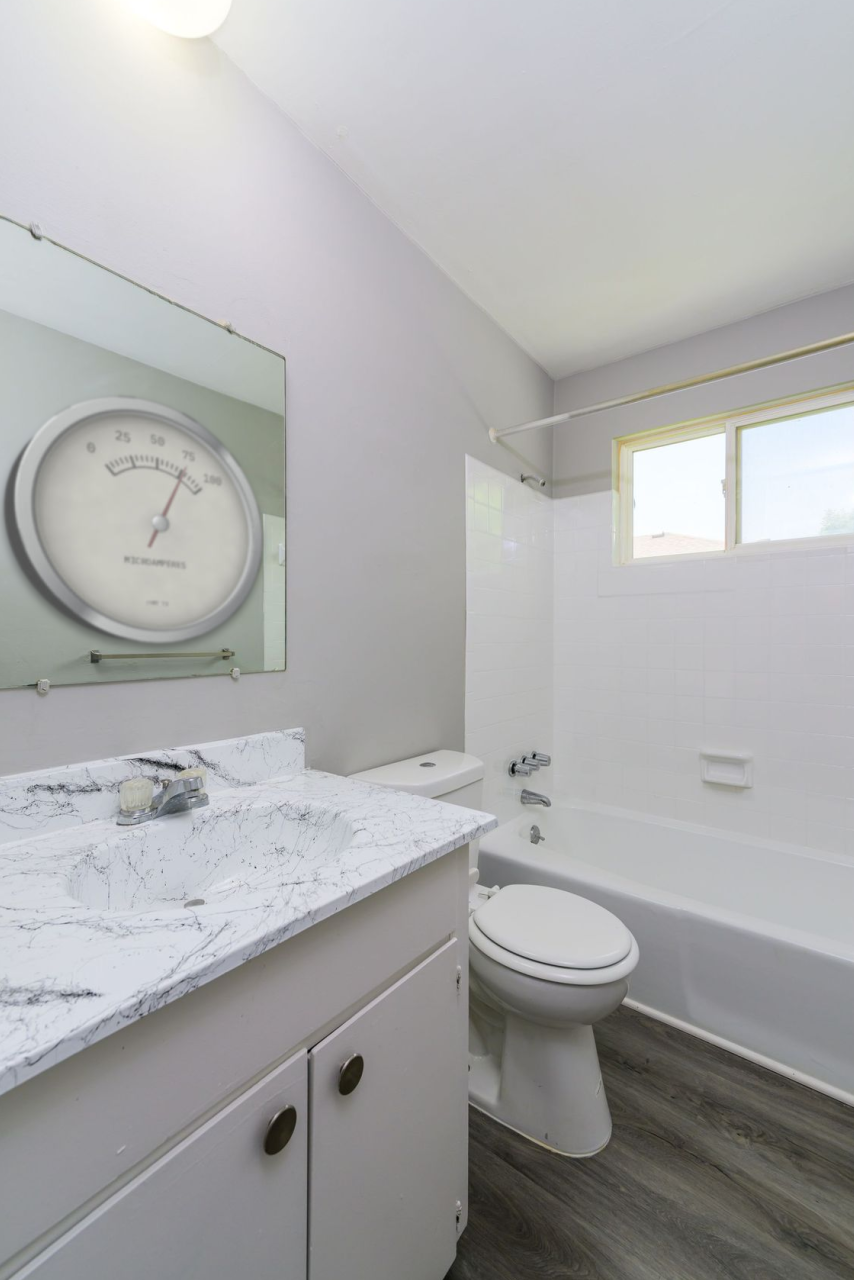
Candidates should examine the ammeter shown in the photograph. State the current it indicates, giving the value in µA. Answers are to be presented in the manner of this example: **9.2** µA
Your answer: **75** µA
